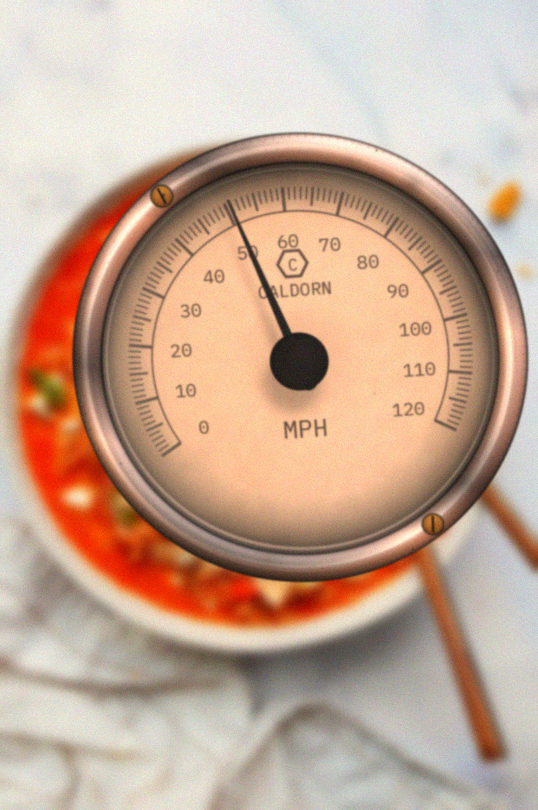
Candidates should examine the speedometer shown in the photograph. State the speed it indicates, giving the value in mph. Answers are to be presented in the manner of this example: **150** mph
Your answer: **51** mph
